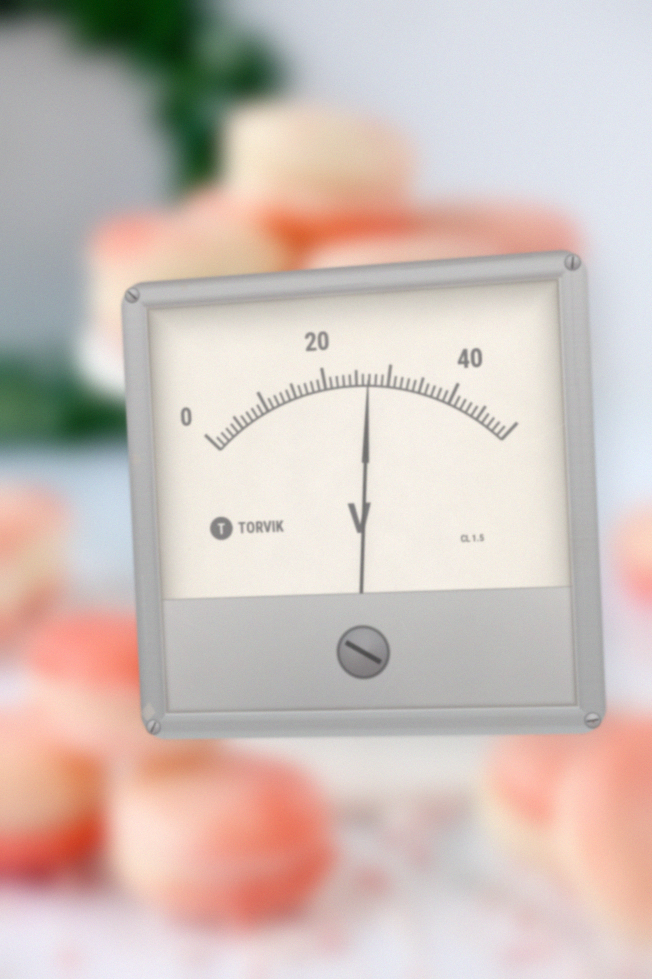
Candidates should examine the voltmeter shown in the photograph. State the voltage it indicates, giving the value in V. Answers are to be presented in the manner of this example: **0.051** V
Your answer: **27** V
